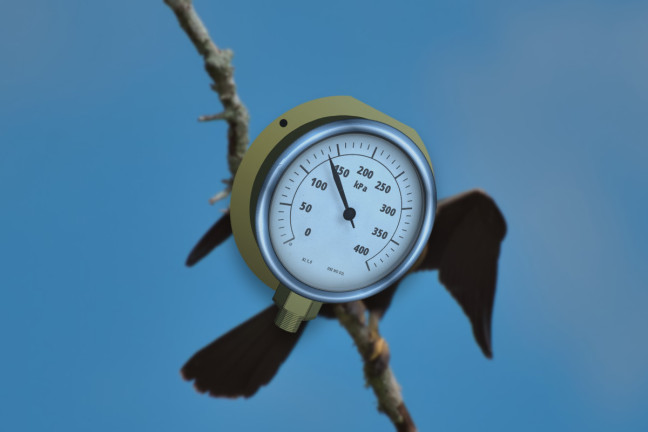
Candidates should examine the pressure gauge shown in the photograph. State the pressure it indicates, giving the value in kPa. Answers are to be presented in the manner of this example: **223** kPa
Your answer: **135** kPa
